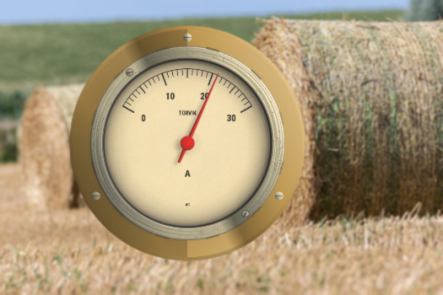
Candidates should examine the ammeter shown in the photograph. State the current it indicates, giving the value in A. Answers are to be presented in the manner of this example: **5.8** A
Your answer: **21** A
